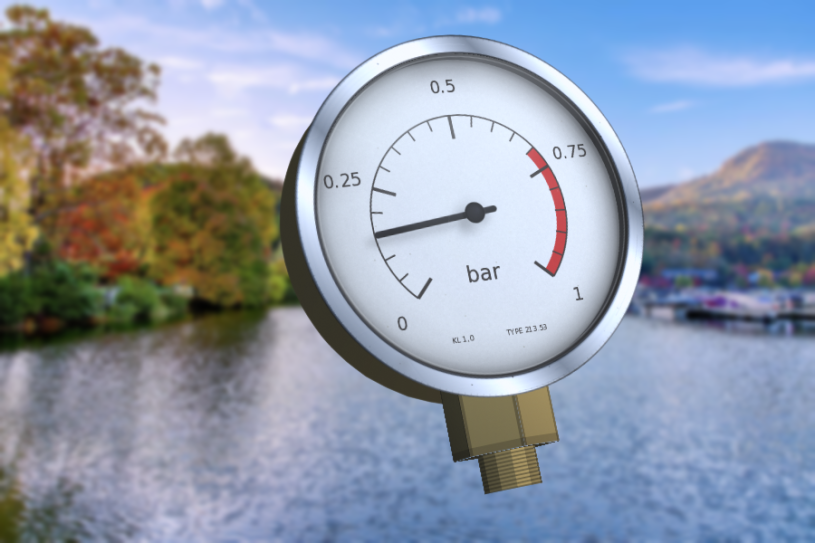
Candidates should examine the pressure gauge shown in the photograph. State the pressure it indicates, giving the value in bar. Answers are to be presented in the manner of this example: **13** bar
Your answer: **0.15** bar
